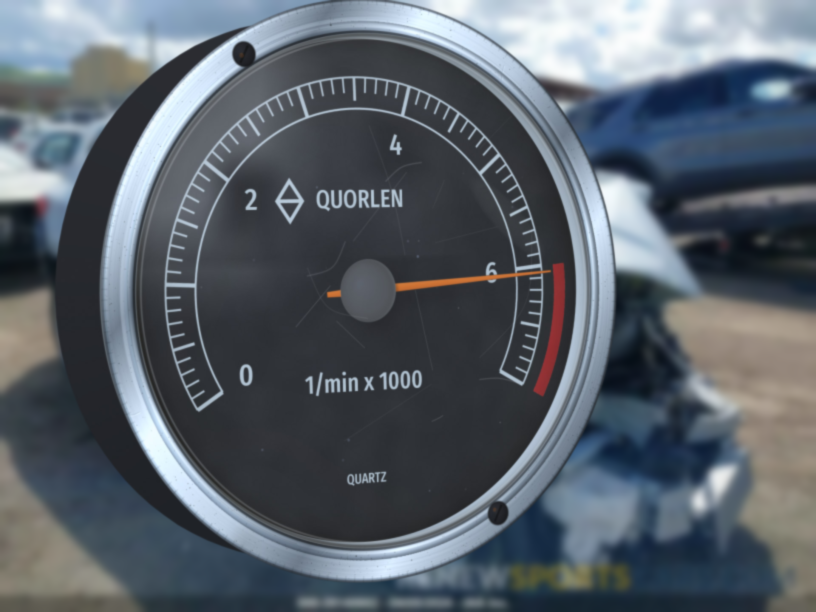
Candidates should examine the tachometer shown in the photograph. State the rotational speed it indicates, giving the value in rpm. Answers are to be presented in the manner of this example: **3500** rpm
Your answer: **6050** rpm
